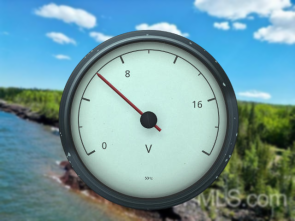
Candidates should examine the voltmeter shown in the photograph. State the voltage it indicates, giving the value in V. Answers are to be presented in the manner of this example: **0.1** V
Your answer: **6** V
